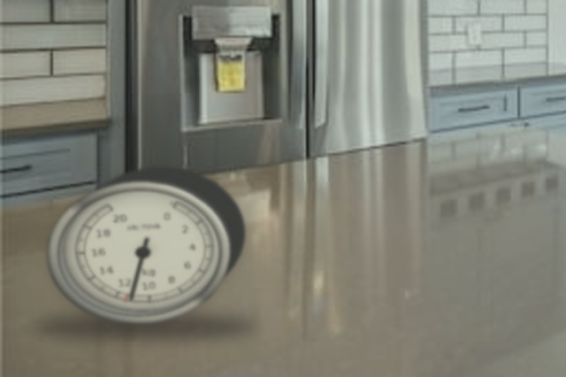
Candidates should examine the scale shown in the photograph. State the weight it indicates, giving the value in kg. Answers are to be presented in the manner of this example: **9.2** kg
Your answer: **11** kg
